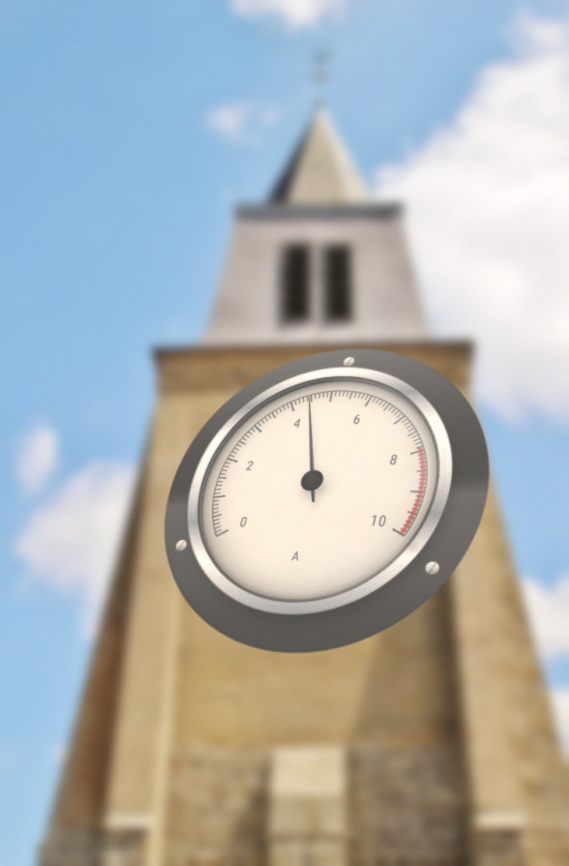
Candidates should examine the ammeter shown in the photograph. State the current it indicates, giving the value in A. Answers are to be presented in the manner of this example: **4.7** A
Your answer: **4.5** A
